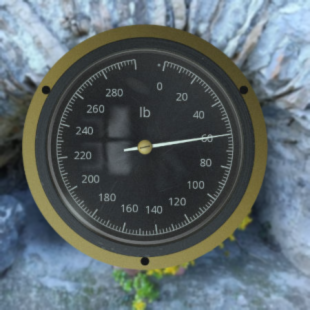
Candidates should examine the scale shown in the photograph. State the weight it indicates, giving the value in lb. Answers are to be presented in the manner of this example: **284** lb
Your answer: **60** lb
